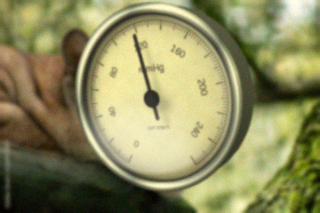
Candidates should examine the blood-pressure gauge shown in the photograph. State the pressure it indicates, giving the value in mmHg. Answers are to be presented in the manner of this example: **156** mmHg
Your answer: **120** mmHg
